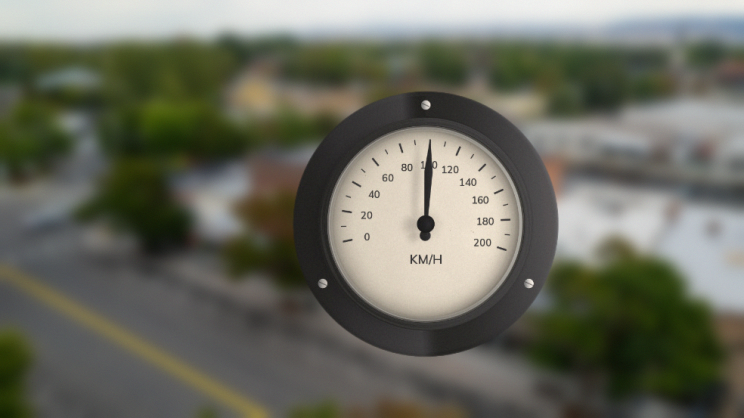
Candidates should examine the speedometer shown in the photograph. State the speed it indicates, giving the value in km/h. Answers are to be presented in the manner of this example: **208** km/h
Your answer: **100** km/h
